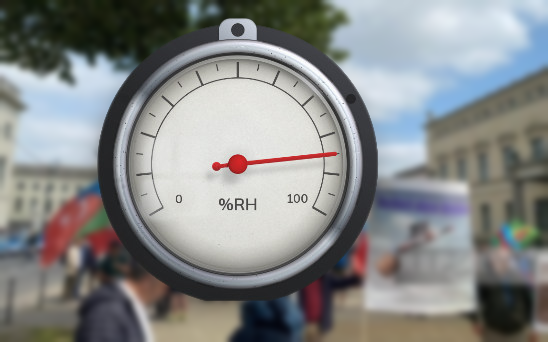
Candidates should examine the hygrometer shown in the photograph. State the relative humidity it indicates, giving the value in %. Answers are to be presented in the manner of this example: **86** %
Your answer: **85** %
